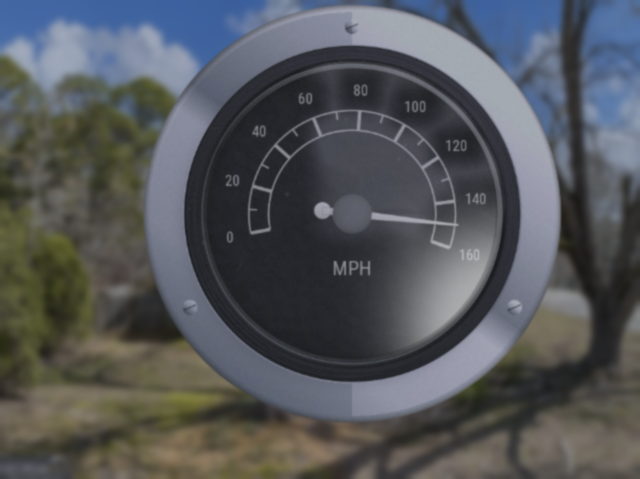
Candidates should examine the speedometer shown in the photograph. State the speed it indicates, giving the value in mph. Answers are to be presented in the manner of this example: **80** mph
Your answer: **150** mph
